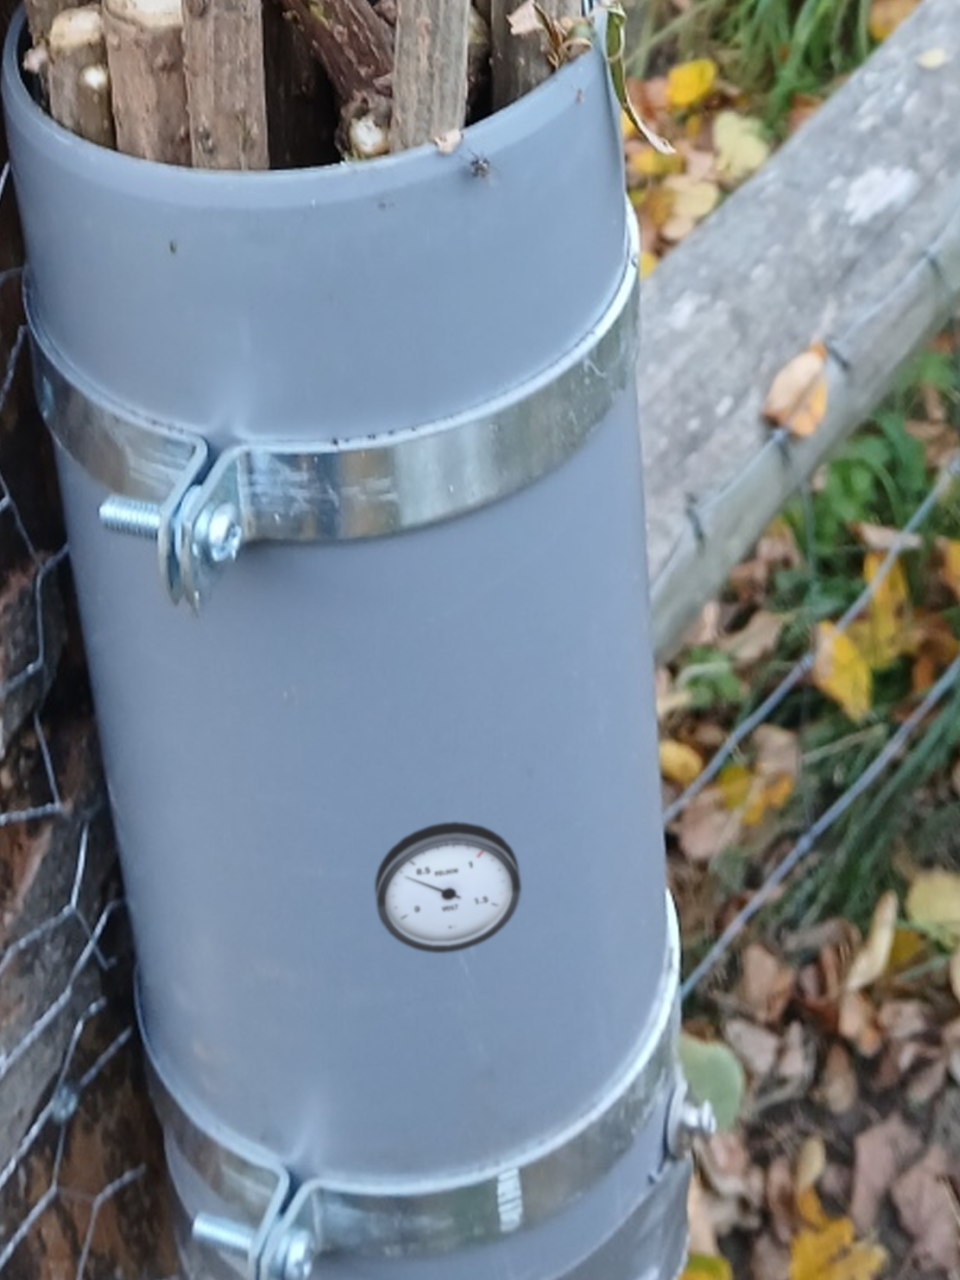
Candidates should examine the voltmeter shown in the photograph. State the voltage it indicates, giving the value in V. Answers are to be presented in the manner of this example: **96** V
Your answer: **0.4** V
